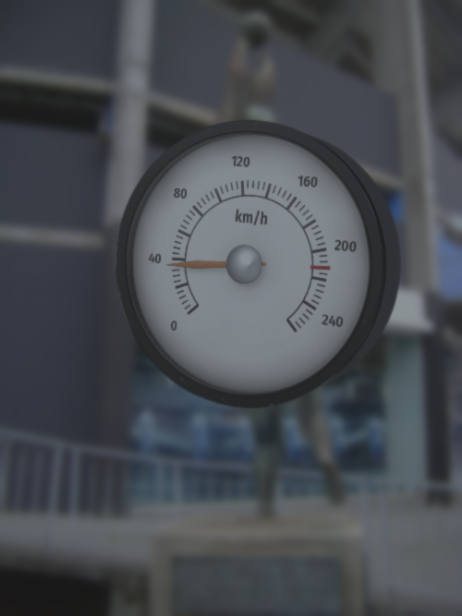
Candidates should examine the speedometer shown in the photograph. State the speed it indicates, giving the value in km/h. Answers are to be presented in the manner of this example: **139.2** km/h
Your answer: **36** km/h
